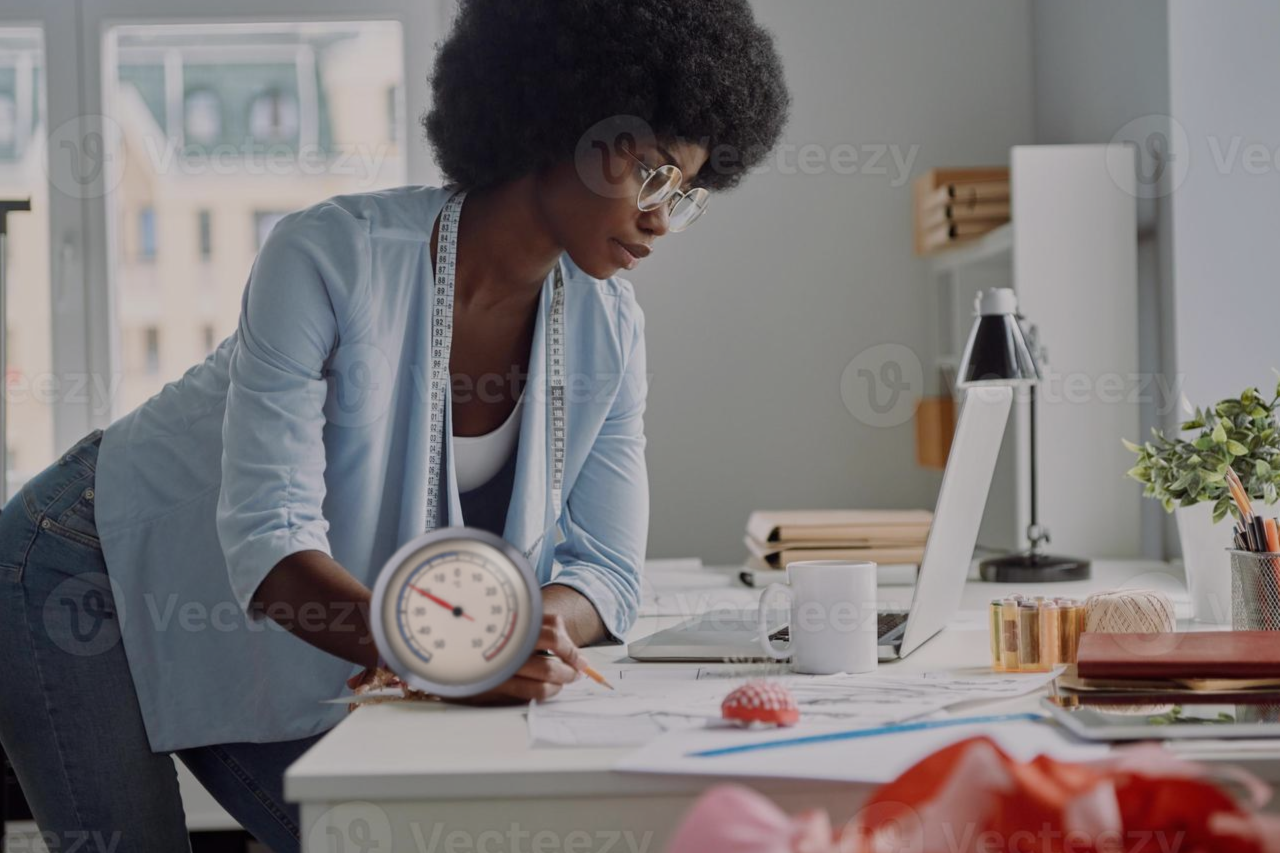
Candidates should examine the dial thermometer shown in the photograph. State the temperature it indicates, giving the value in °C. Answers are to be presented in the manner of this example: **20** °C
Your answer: **-20** °C
